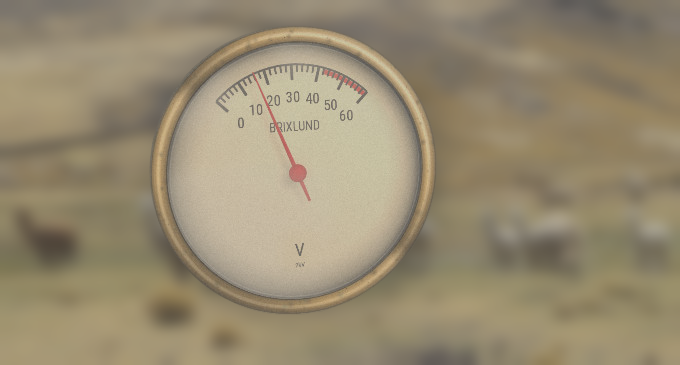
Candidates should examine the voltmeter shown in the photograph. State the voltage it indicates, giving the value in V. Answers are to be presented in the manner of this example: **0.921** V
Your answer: **16** V
